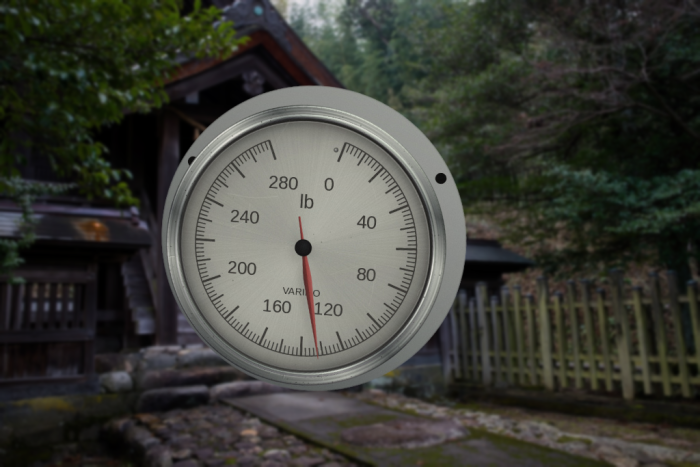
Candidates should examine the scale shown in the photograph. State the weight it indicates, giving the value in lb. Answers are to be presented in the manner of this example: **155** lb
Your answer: **132** lb
